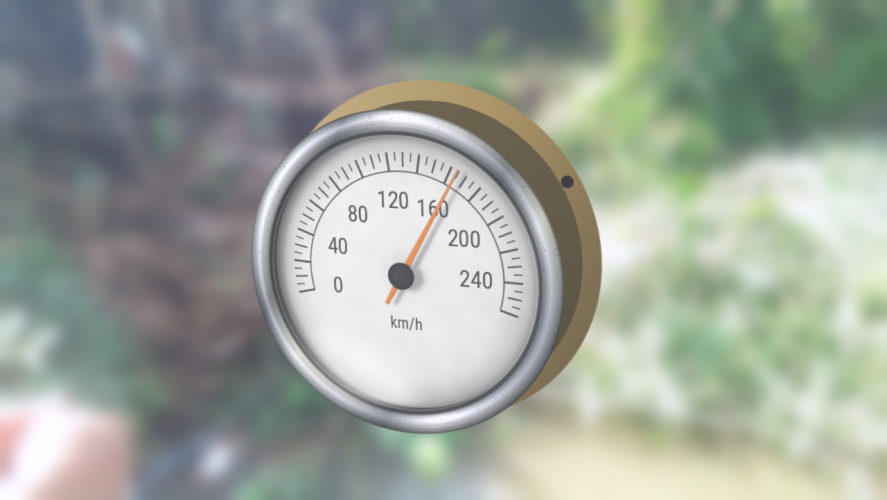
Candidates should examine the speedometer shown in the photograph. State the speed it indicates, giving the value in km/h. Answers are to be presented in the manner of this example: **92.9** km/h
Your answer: **165** km/h
